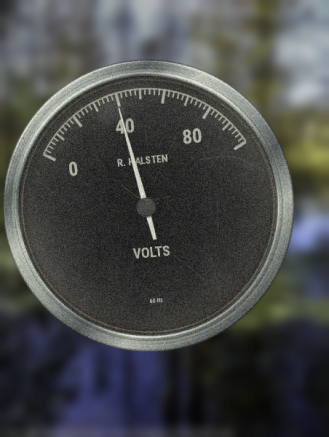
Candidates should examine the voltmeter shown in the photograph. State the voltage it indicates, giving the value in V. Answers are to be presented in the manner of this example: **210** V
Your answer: **40** V
